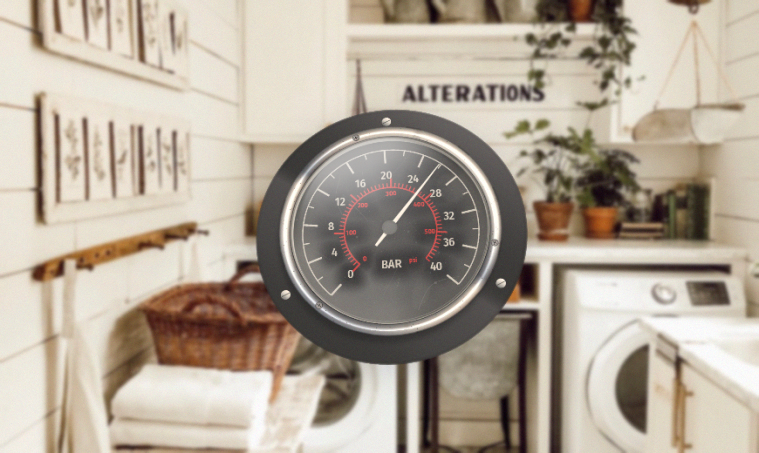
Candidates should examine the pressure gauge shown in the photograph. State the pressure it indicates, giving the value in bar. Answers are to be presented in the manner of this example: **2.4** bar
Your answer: **26** bar
